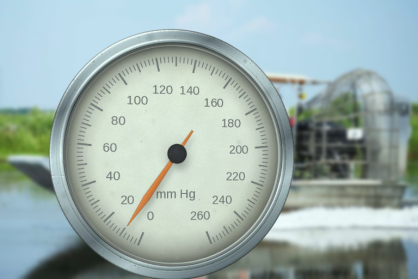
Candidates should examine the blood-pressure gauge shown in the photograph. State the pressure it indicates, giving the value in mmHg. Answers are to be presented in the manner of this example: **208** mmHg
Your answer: **10** mmHg
